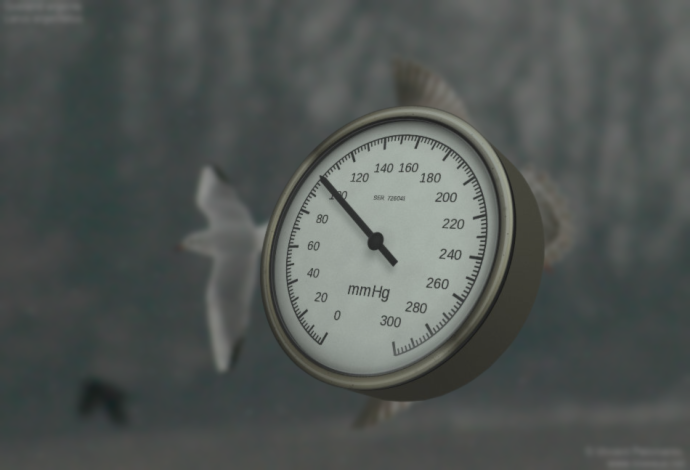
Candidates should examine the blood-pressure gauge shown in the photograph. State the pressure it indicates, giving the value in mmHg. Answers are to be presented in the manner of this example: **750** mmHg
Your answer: **100** mmHg
